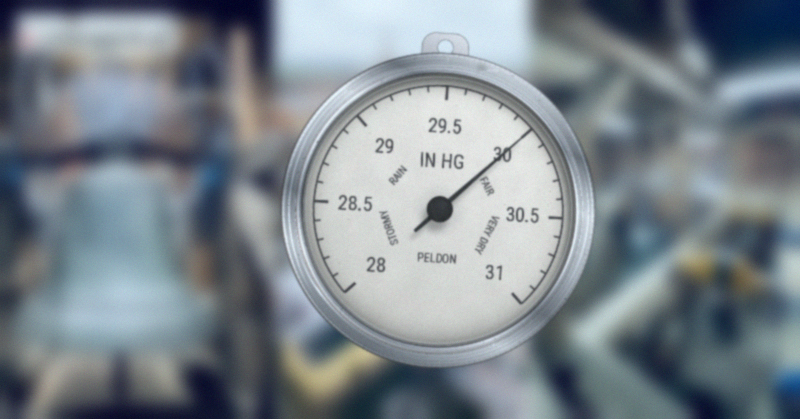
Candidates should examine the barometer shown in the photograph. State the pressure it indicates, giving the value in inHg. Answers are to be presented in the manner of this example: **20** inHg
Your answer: **30** inHg
